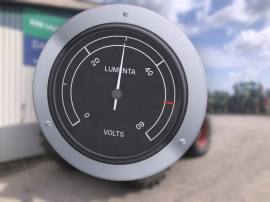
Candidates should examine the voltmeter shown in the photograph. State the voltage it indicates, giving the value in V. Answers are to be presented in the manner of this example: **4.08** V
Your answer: **30** V
